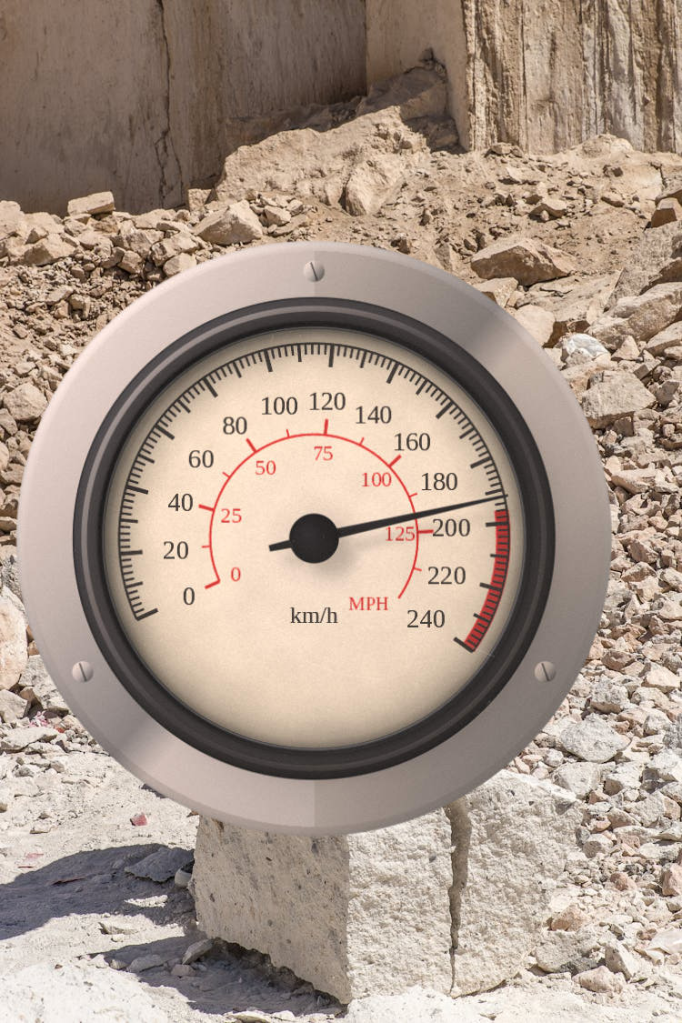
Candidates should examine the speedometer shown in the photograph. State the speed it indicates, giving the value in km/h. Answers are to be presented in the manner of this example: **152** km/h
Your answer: **192** km/h
